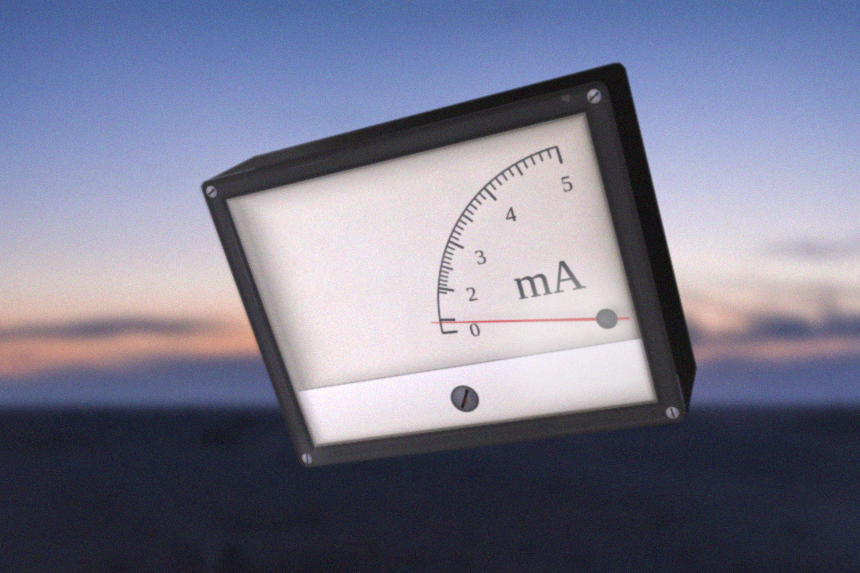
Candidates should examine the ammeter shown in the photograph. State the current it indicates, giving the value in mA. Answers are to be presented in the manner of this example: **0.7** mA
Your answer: **1** mA
